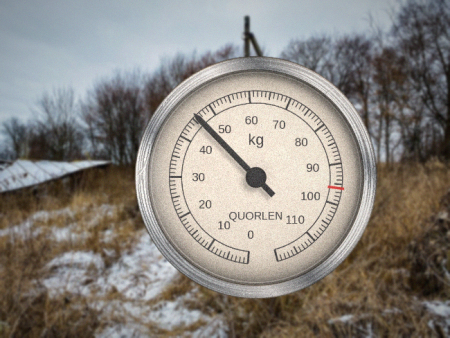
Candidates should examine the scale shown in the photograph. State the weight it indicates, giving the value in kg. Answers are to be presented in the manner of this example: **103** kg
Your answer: **46** kg
